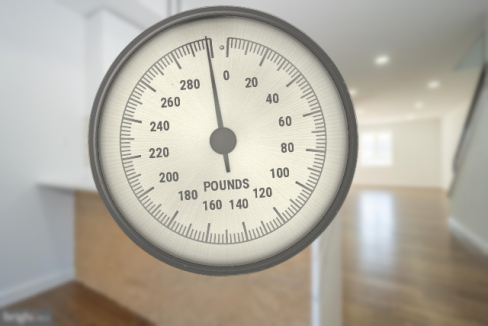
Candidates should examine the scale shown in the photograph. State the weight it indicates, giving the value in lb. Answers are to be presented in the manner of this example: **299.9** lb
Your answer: **298** lb
